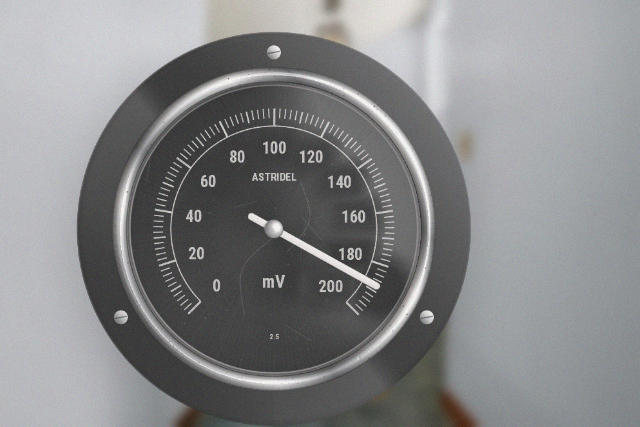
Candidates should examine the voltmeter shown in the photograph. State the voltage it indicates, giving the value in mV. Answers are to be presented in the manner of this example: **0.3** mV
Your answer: **188** mV
